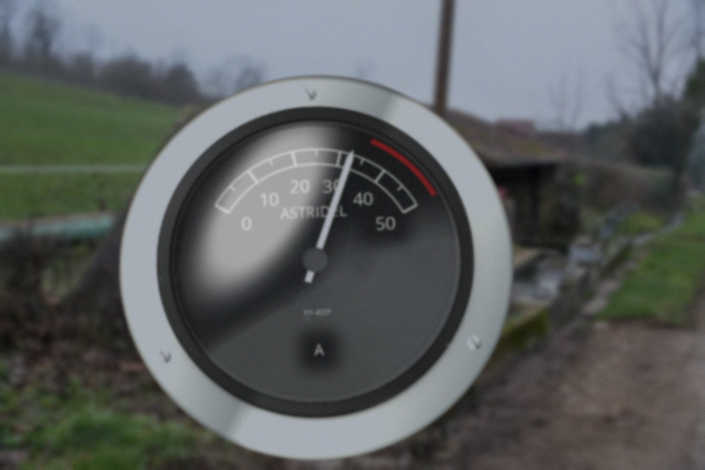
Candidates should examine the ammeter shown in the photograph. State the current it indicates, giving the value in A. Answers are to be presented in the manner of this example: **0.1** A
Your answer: **32.5** A
